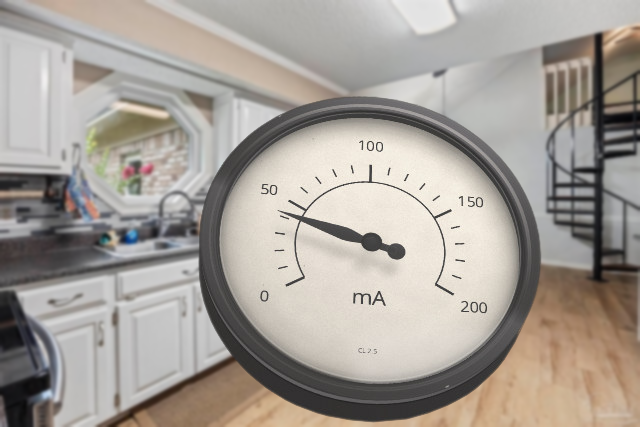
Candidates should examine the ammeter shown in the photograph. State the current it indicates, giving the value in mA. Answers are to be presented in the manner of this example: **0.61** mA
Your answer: **40** mA
